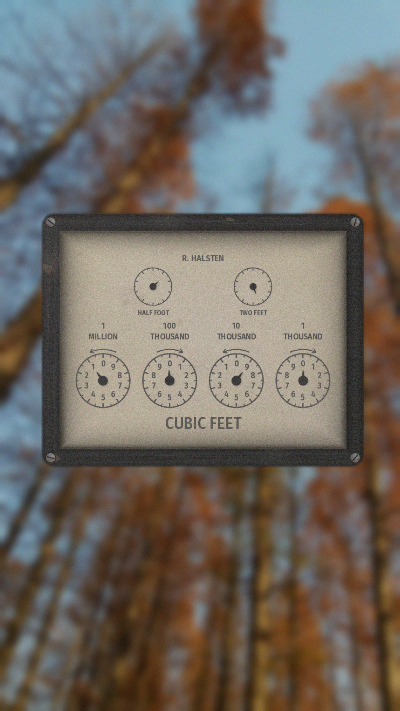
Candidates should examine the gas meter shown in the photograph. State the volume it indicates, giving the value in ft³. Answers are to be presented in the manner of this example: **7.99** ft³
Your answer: **99000** ft³
